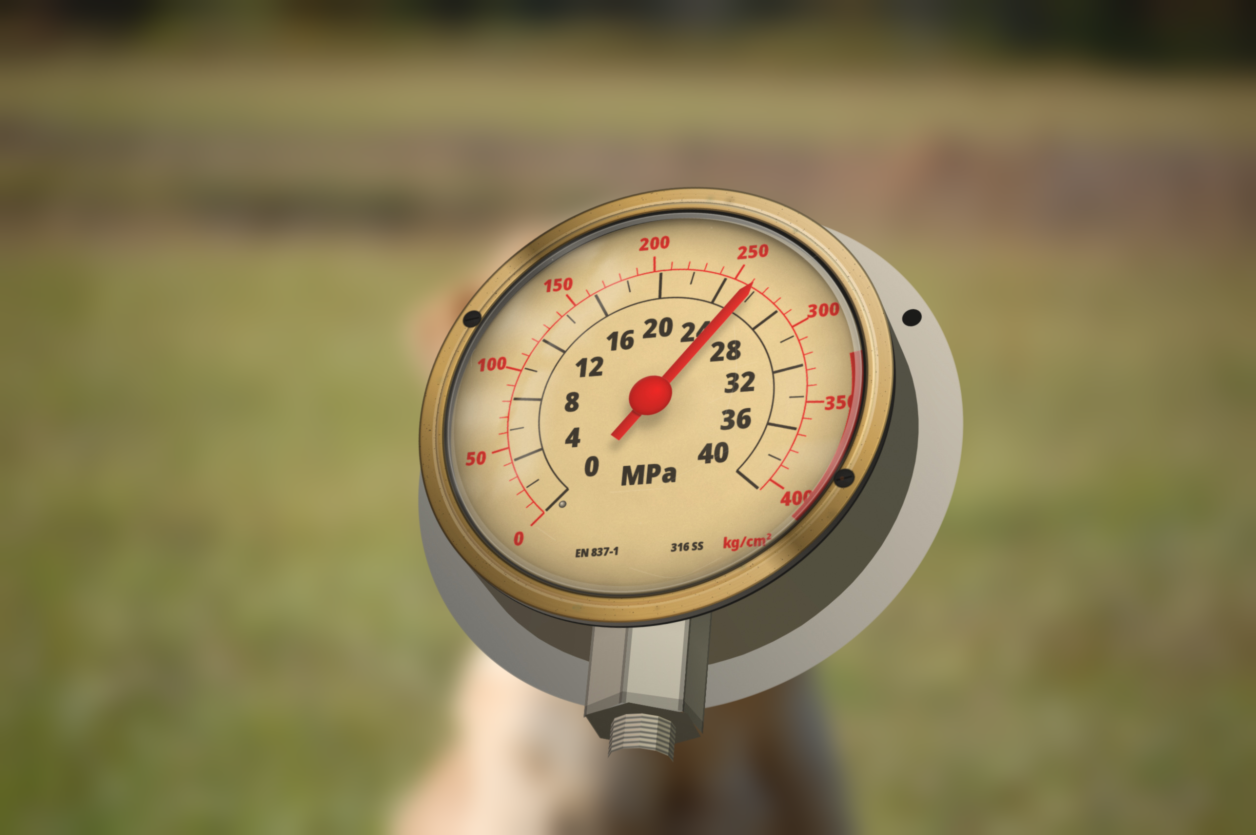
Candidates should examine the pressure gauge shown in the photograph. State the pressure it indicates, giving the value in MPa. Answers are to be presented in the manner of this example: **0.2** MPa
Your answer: **26** MPa
